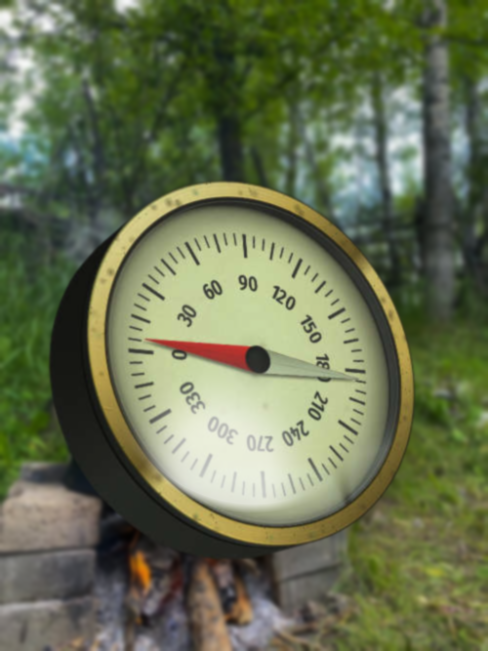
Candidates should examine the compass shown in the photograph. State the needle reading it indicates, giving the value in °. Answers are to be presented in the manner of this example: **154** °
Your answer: **5** °
